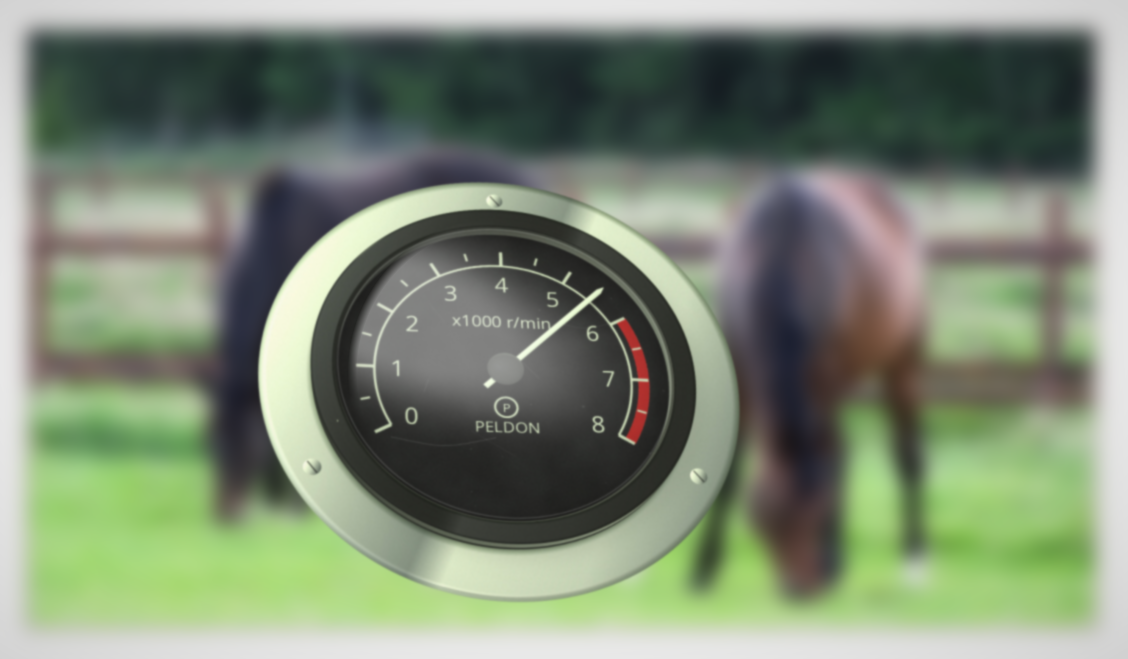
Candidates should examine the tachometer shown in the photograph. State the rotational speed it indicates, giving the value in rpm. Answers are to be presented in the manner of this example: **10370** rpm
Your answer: **5500** rpm
